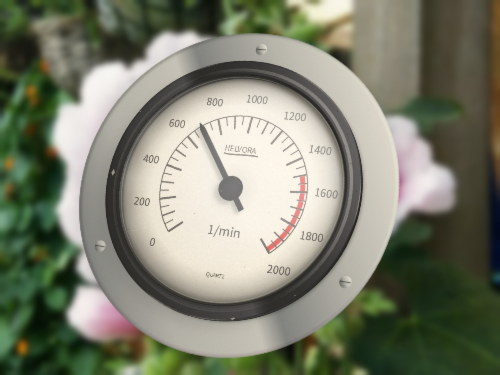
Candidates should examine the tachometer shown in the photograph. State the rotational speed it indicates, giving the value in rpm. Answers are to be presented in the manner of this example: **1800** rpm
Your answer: **700** rpm
